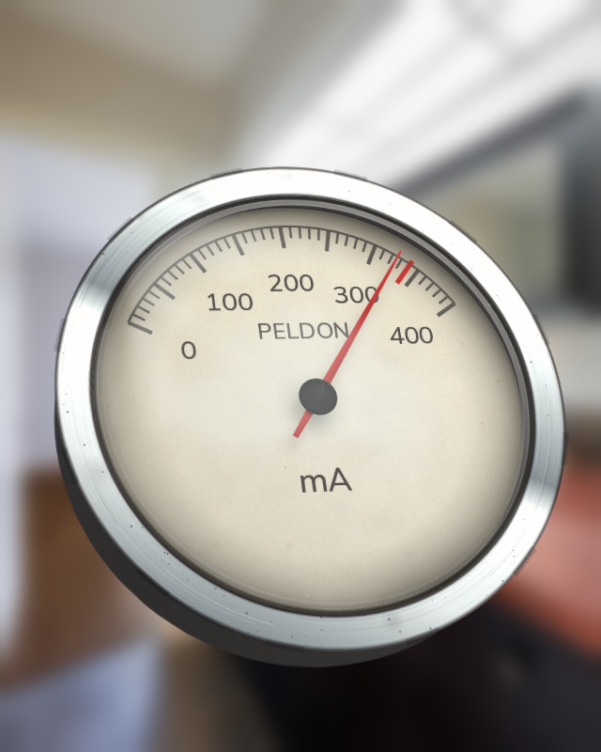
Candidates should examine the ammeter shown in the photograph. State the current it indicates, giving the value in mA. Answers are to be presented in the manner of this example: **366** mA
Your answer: **325** mA
